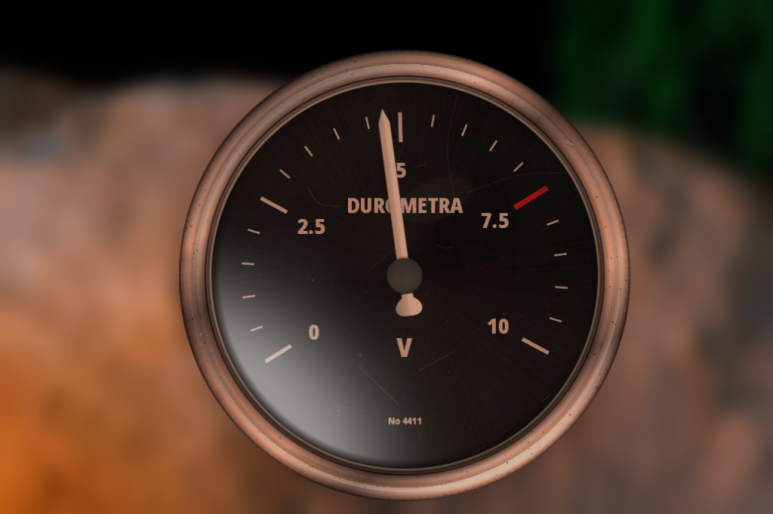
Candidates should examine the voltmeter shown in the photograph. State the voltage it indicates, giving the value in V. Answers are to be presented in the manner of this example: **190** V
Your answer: **4.75** V
